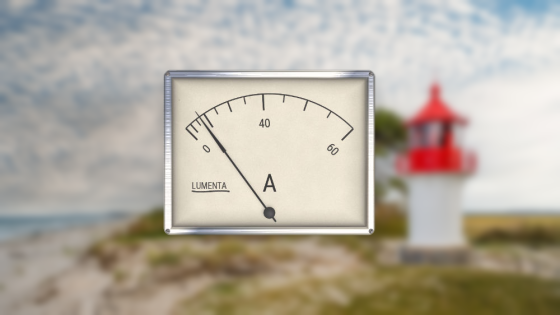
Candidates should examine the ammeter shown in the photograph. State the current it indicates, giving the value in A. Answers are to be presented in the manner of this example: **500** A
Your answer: **17.5** A
